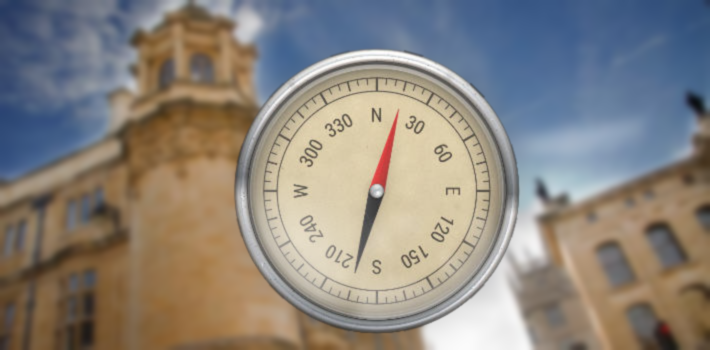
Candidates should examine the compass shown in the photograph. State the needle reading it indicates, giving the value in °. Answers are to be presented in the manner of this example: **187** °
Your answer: **15** °
